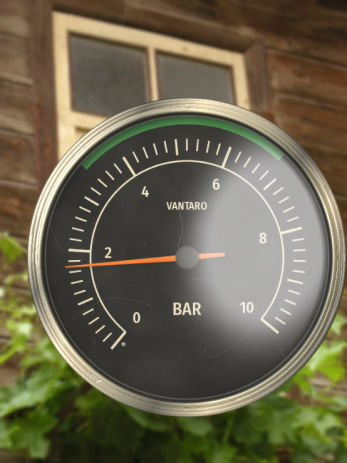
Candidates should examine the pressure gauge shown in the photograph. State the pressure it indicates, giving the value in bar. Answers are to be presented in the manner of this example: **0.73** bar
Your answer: **1.7** bar
